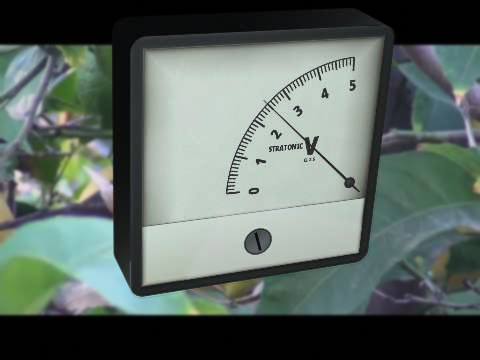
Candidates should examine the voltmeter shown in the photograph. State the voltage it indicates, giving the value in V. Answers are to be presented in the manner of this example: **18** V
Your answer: **2.5** V
